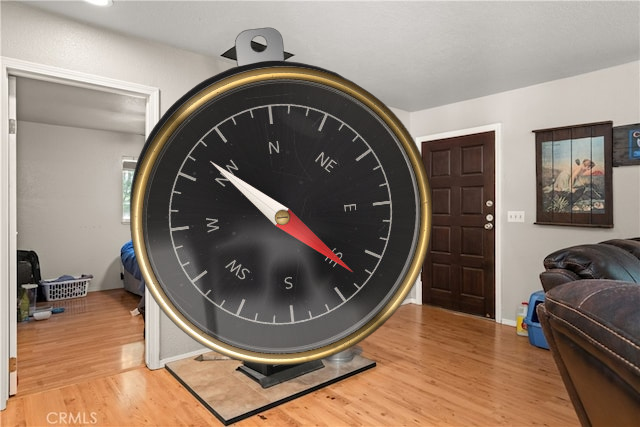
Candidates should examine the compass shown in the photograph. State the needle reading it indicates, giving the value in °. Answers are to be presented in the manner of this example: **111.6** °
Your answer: **135** °
